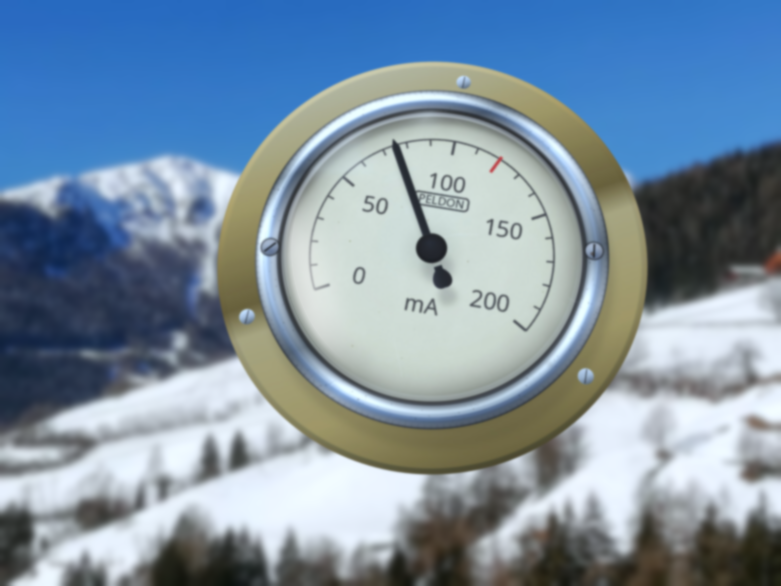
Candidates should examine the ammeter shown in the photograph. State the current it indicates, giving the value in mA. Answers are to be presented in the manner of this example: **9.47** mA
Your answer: **75** mA
